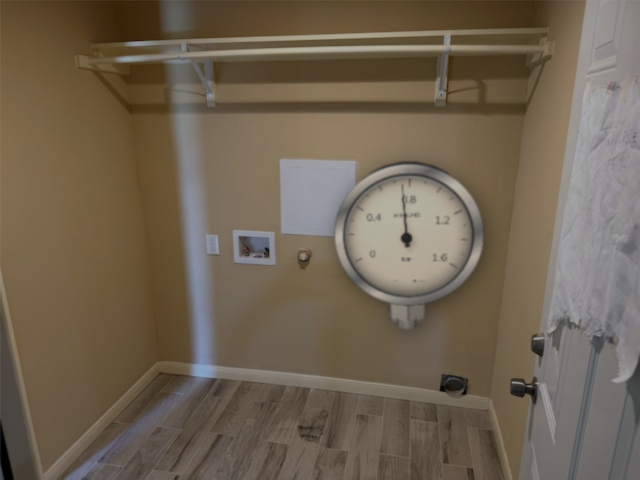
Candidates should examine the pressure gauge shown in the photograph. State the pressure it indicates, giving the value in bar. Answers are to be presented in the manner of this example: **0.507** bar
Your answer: **0.75** bar
